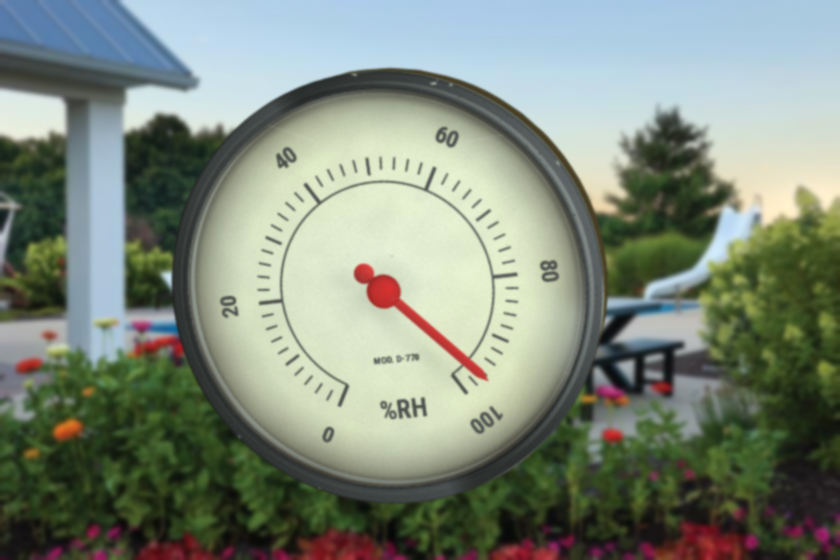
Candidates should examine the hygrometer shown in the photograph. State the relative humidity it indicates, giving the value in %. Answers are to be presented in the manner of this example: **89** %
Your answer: **96** %
